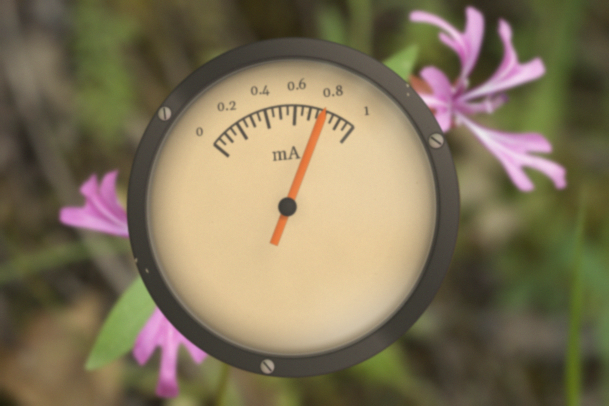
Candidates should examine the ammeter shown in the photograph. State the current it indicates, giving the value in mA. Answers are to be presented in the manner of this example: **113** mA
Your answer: **0.8** mA
